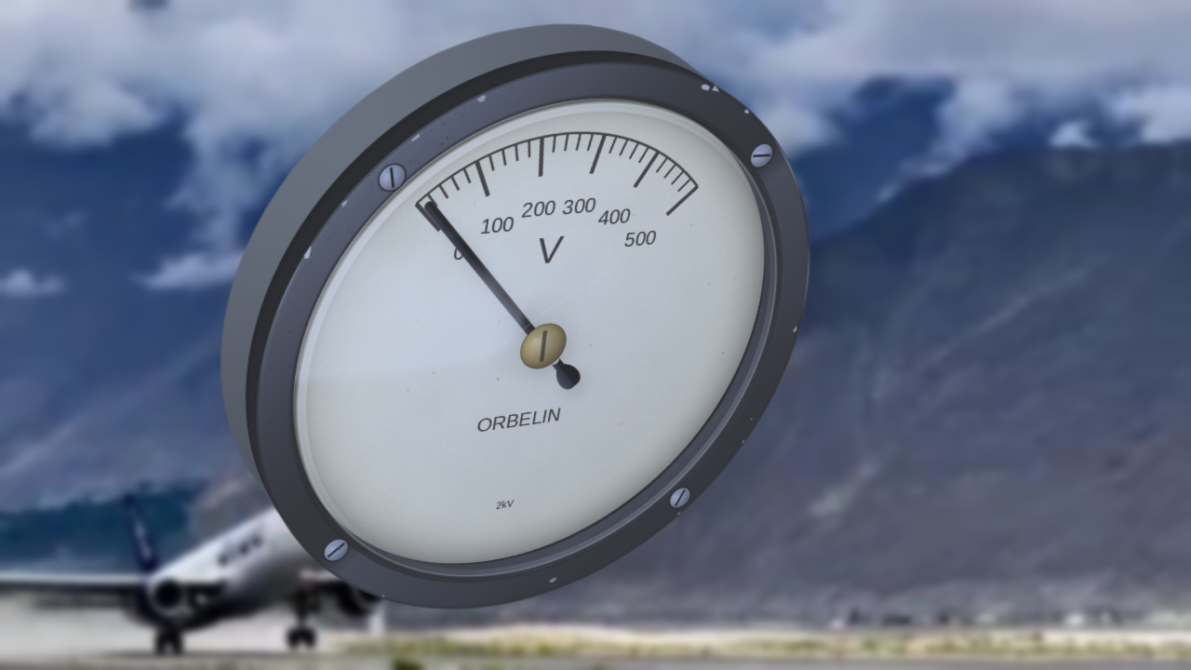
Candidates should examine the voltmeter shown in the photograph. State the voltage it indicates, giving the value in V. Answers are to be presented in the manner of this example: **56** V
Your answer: **10** V
